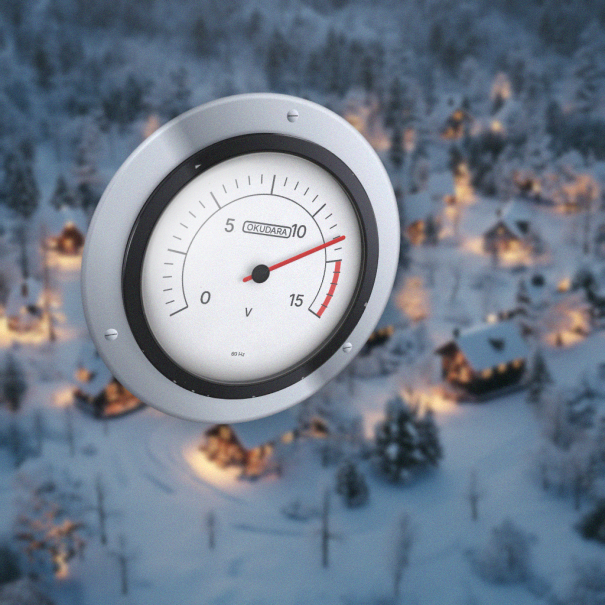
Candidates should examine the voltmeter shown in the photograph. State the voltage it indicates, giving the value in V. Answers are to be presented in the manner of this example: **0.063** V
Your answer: **11.5** V
